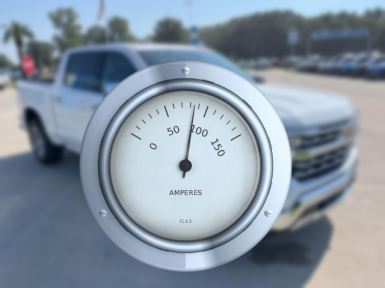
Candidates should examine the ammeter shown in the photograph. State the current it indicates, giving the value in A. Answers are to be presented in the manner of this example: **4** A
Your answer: **85** A
